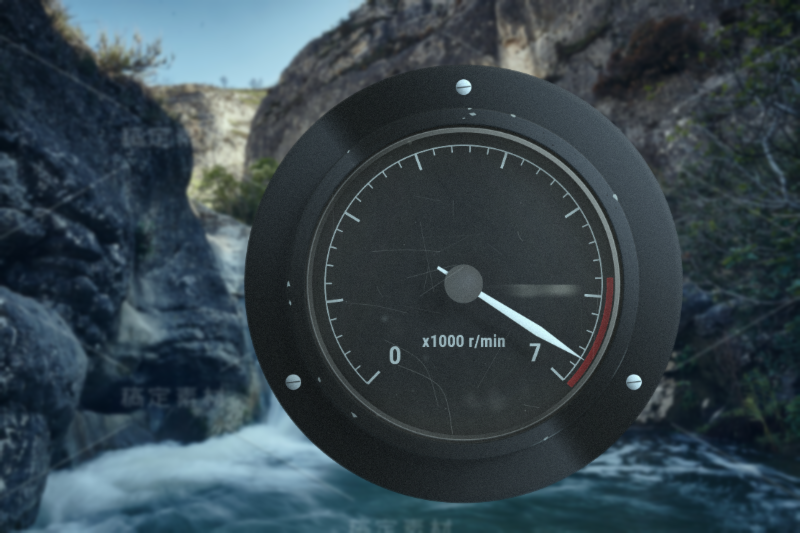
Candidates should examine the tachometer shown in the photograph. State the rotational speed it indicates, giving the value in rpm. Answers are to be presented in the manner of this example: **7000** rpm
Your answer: **6700** rpm
